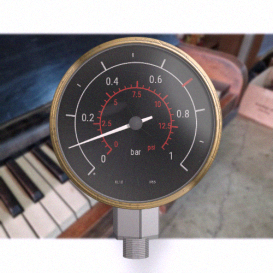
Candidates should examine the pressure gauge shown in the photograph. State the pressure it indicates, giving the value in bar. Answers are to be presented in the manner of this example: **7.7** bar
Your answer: **0.1** bar
